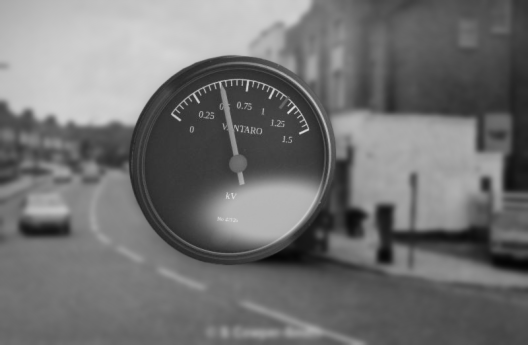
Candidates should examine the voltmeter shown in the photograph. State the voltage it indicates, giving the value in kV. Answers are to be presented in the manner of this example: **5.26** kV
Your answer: **0.5** kV
